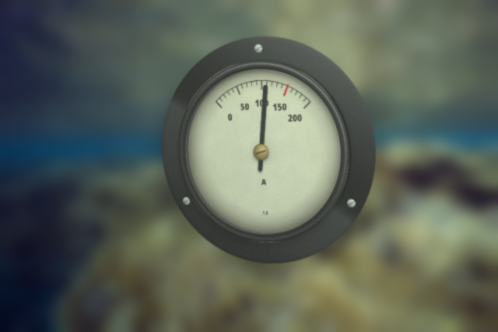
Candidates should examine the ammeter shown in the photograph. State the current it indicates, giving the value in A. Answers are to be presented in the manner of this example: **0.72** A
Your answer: **110** A
